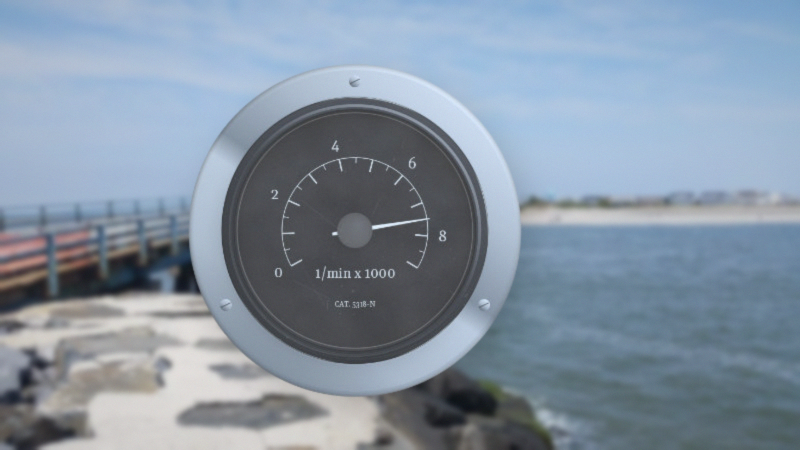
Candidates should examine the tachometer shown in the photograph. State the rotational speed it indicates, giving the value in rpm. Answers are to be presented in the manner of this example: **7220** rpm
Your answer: **7500** rpm
